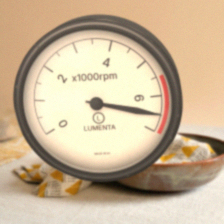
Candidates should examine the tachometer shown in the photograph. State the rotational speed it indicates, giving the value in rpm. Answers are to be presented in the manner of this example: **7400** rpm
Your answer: **6500** rpm
